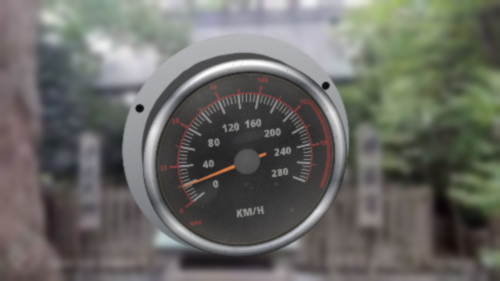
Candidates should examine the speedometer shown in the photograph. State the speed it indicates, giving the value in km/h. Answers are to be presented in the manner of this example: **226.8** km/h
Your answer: **20** km/h
